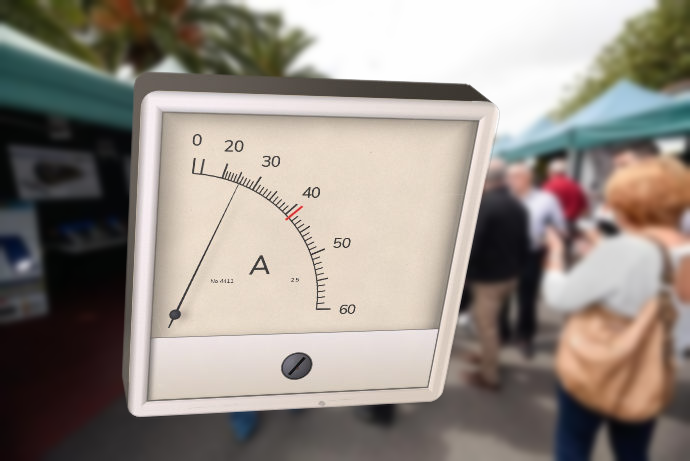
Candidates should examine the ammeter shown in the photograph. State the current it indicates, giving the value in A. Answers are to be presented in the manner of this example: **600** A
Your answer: **25** A
